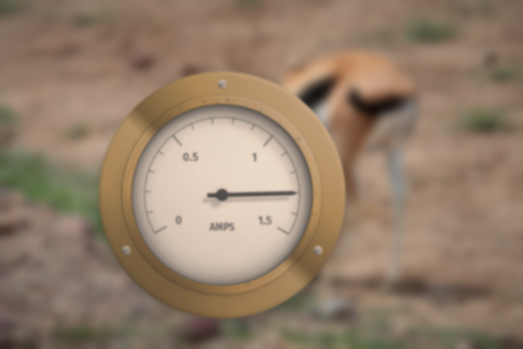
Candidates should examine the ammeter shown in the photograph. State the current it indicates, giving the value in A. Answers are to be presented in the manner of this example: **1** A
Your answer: **1.3** A
